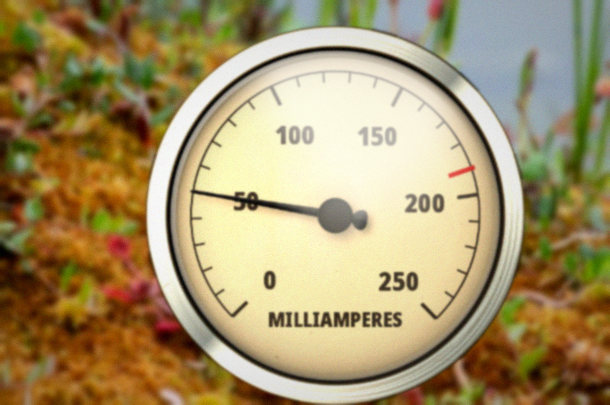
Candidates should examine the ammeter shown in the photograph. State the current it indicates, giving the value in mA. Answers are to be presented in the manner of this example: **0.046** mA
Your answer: **50** mA
